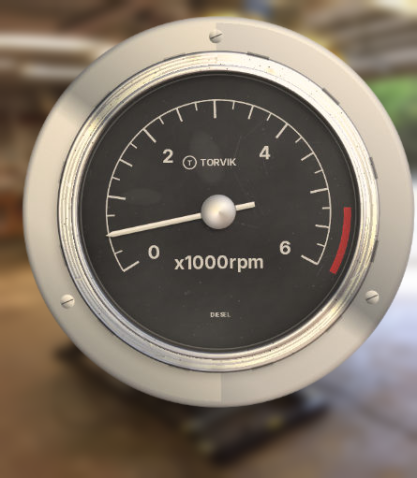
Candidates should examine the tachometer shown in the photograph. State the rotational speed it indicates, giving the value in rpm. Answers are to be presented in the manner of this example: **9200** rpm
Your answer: **500** rpm
